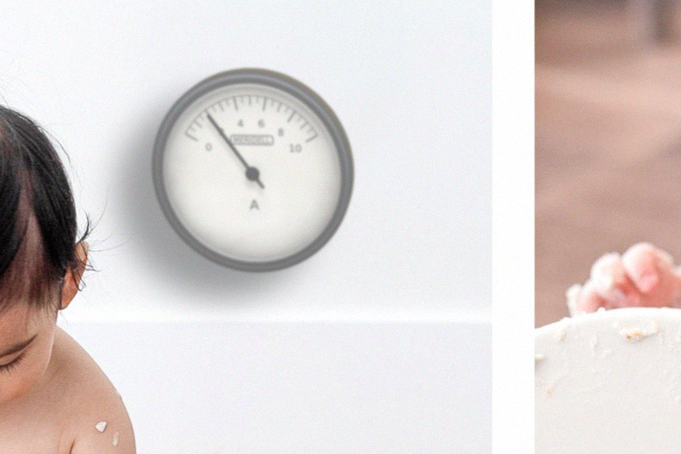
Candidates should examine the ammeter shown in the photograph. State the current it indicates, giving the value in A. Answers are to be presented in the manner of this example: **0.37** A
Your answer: **2** A
